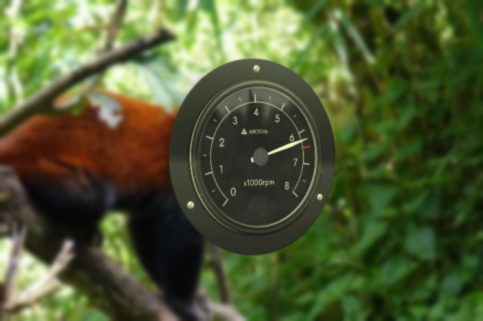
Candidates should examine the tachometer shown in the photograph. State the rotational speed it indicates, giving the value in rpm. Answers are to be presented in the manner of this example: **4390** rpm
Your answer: **6250** rpm
